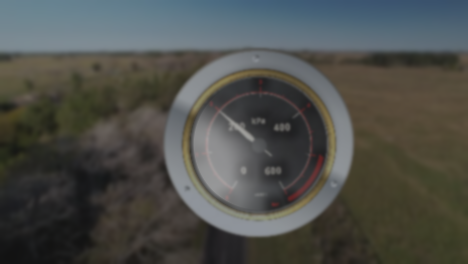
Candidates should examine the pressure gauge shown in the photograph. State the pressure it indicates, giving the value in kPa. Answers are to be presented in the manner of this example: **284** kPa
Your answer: **200** kPa
